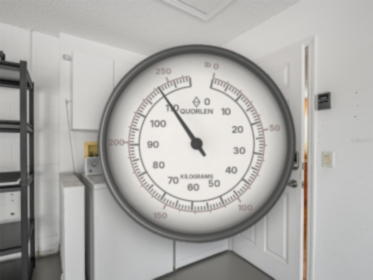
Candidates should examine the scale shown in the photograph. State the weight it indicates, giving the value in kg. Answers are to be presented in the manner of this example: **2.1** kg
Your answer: **110** kg
